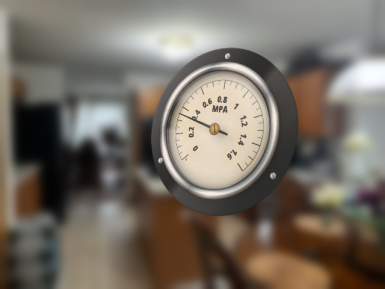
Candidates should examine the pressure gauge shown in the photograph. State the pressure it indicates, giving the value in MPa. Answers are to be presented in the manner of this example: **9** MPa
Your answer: **0.35** MPa
